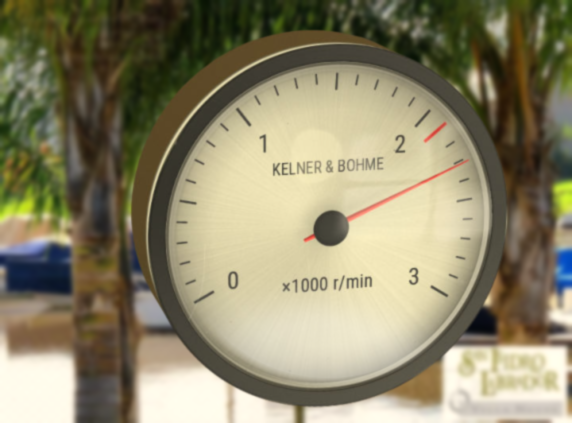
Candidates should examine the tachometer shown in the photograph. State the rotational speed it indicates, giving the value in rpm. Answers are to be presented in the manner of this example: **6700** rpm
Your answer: **2300** rpm
